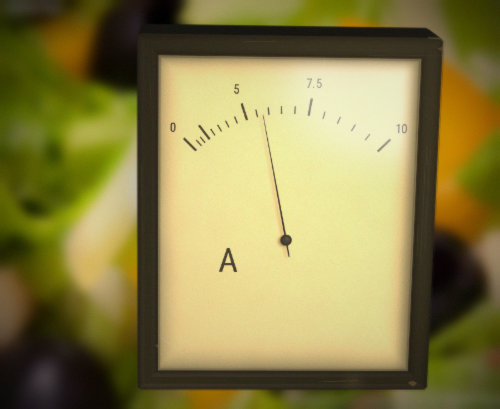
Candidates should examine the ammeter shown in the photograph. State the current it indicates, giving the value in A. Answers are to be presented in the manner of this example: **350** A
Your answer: **5.75** A
